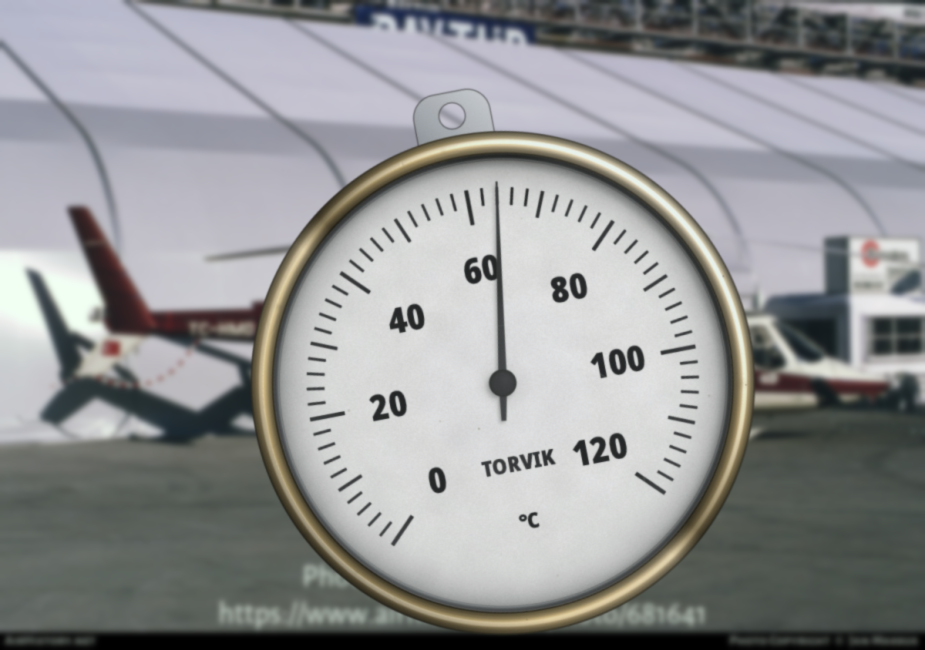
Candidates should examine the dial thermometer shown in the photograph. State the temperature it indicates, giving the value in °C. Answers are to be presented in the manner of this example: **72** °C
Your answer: **64** °C
